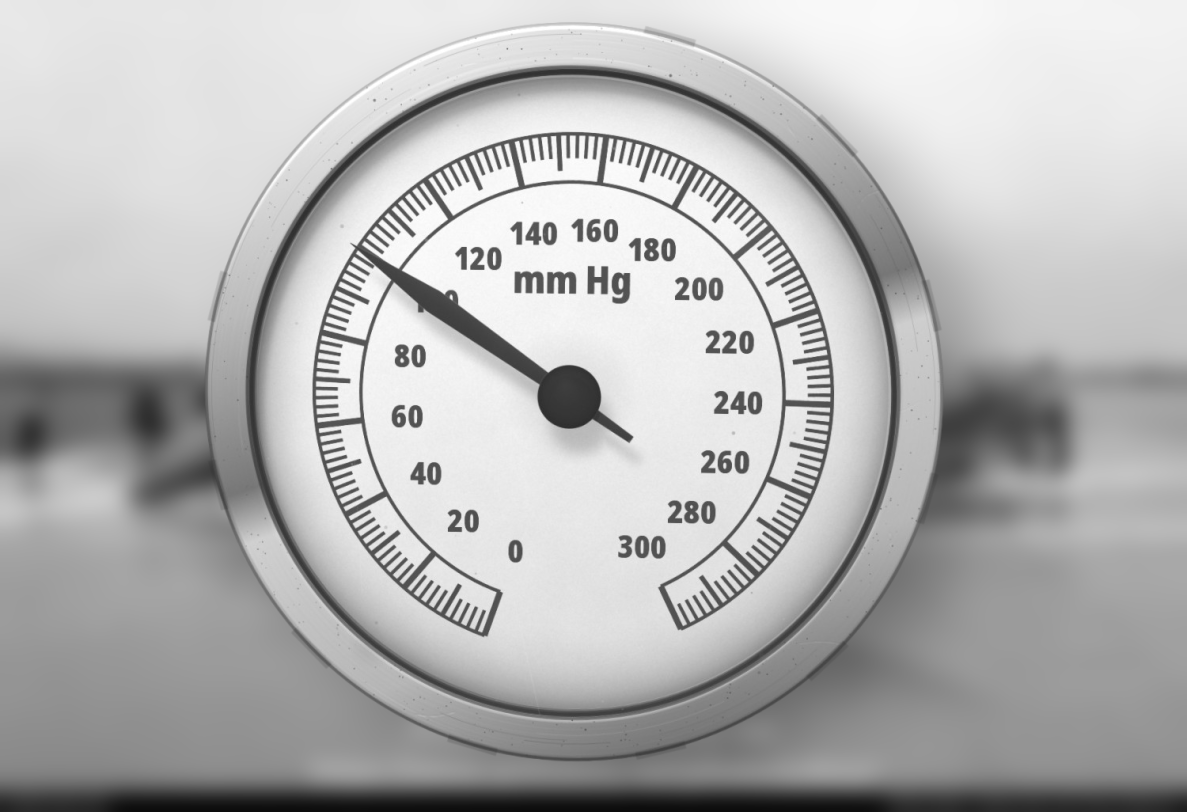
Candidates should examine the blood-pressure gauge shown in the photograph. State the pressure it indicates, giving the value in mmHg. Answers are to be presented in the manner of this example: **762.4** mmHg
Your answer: **100** mmHg
